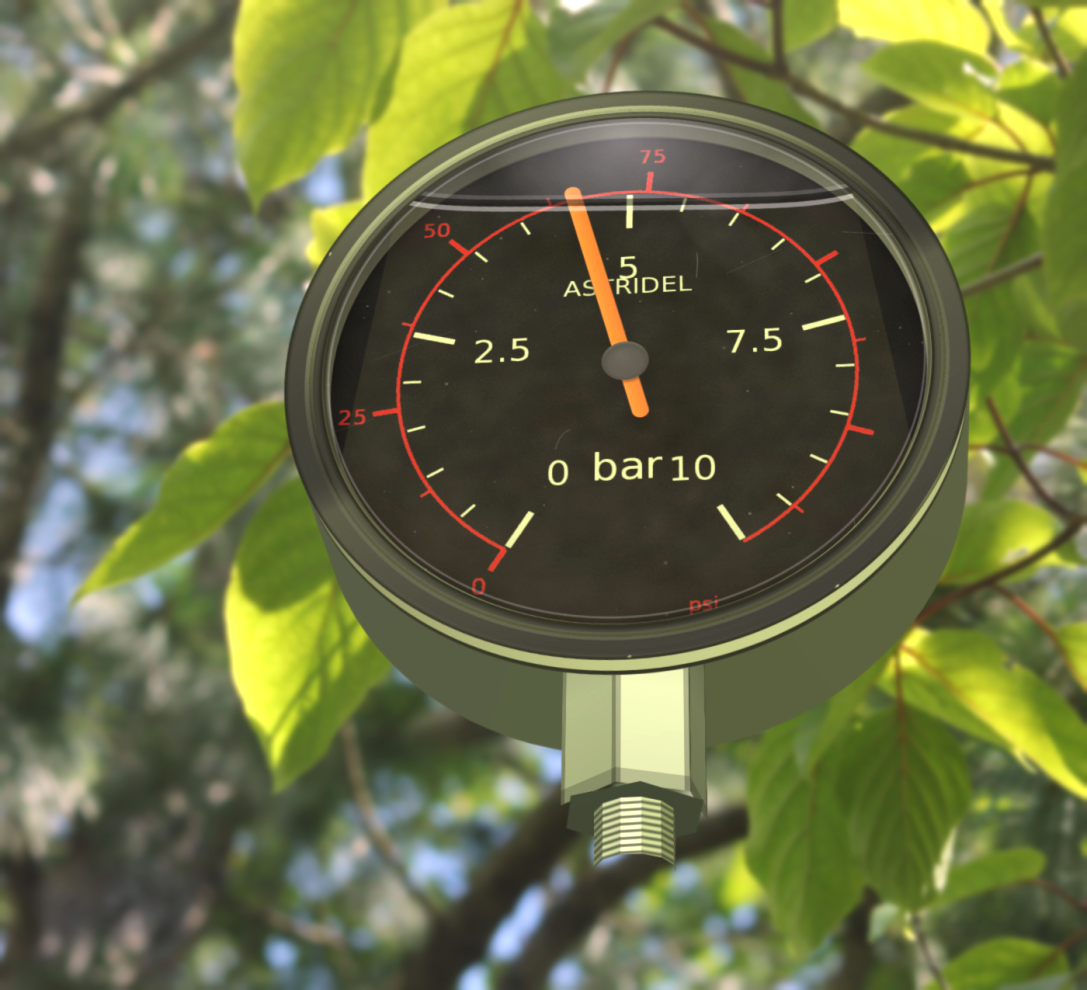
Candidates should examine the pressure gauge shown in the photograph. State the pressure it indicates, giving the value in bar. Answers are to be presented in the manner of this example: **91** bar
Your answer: **4.5** bar
